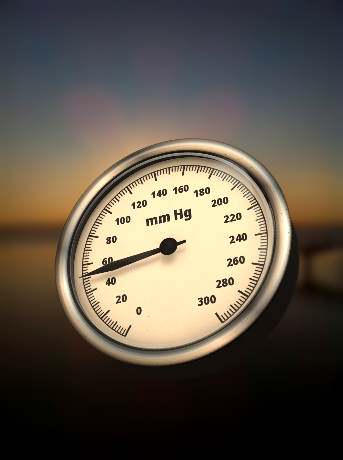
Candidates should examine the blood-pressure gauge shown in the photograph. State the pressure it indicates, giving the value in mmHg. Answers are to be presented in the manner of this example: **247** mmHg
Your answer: **50** mmHg
